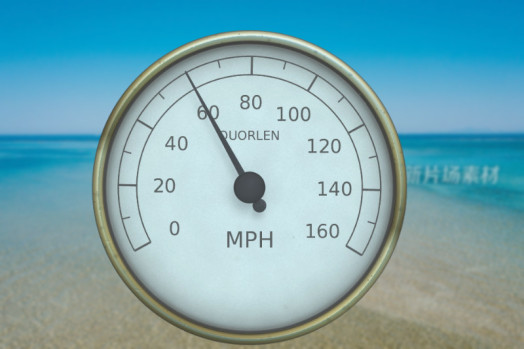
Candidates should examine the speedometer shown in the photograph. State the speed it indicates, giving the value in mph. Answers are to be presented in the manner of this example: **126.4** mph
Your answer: **60** mph
